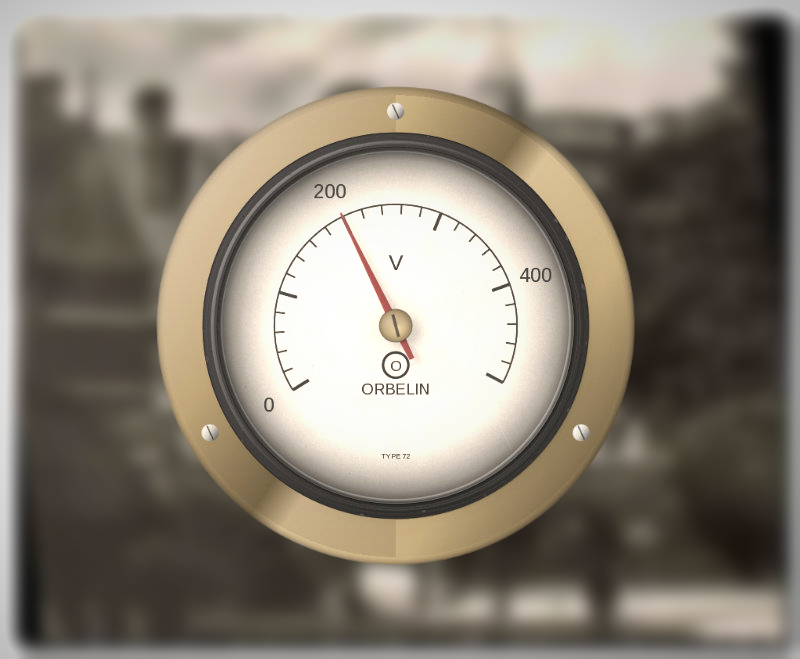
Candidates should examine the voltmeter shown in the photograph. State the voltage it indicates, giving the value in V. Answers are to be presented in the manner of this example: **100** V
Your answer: **200** V
